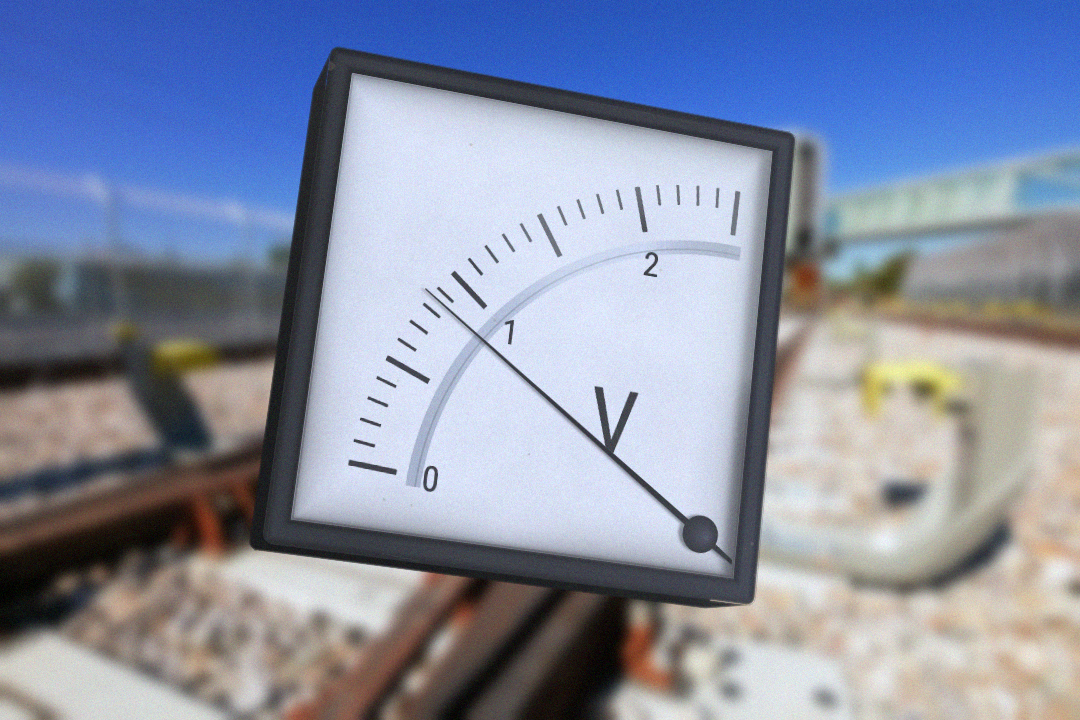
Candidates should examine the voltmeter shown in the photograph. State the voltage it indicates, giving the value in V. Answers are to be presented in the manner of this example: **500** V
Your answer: **0.85** V
